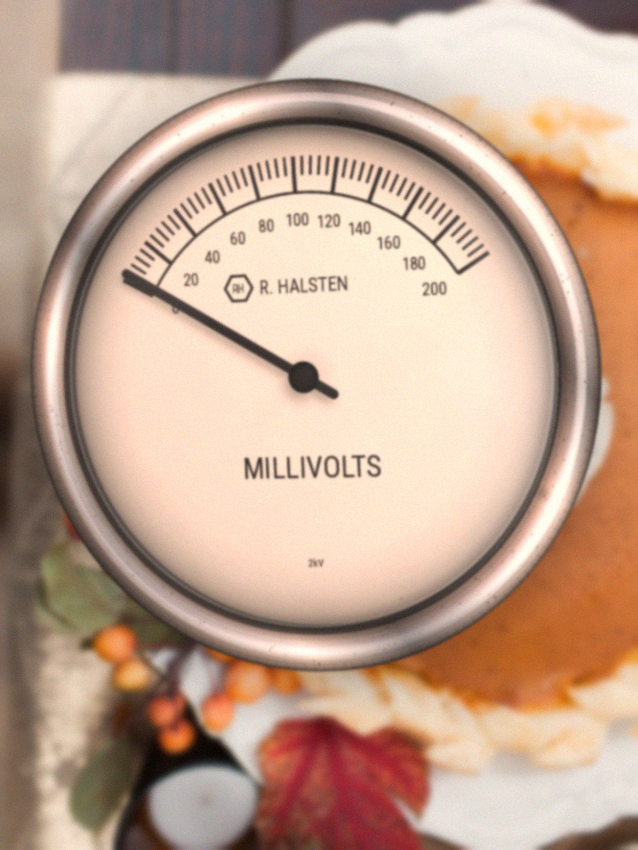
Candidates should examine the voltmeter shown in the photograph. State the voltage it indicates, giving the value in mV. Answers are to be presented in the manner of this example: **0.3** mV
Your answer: **4** mV
